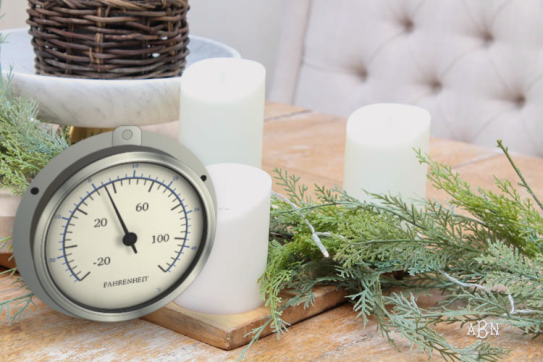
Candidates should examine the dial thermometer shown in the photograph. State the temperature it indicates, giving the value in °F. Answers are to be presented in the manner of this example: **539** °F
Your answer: **36** °F
